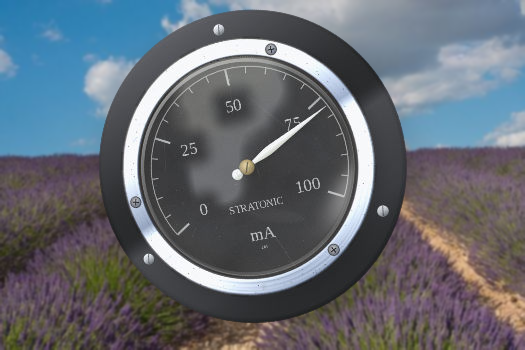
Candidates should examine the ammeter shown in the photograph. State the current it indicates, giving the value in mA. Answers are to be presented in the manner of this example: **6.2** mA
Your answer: **77.5** mA
